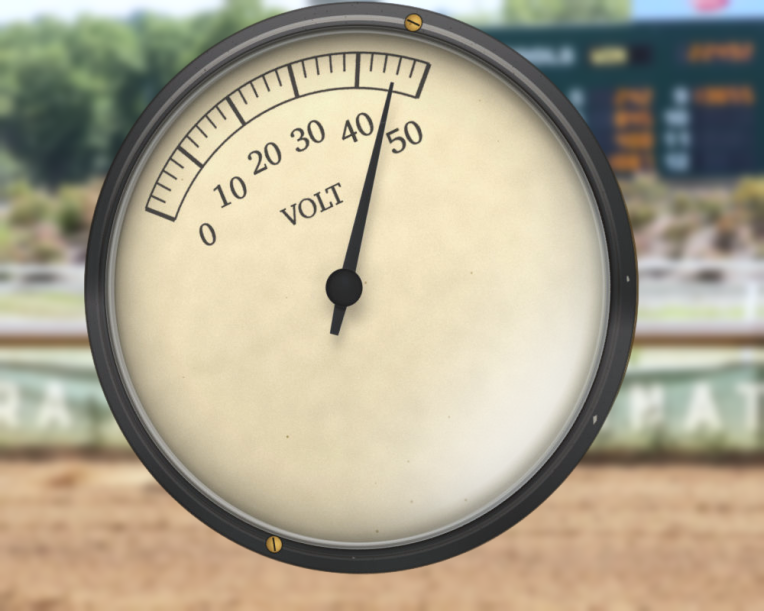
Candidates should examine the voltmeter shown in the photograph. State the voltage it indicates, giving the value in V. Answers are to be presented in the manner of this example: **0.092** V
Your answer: **46** V
